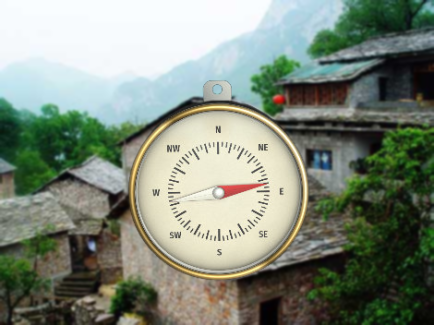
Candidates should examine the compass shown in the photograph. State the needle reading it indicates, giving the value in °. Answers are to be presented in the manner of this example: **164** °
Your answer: **80** °
